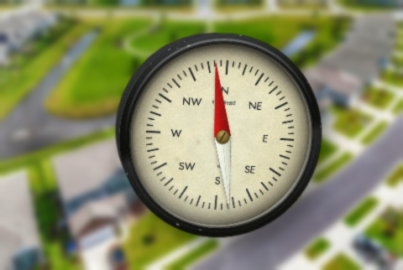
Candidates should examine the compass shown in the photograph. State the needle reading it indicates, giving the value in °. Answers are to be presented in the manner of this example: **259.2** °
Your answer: **350** °
